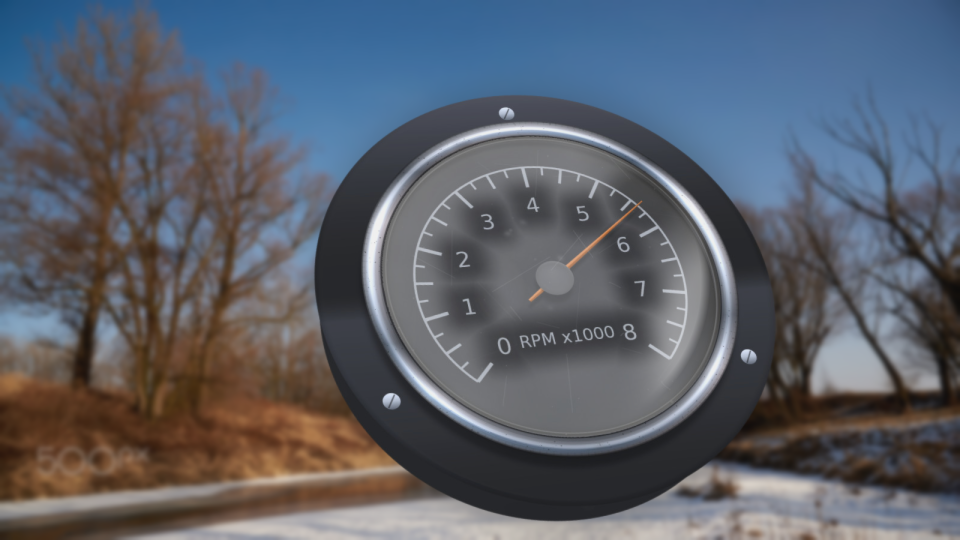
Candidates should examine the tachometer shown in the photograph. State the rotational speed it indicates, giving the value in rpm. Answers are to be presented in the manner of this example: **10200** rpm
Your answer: **5625** rpm
